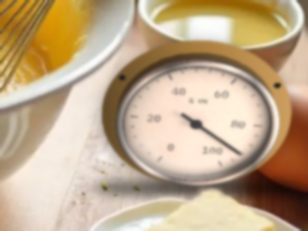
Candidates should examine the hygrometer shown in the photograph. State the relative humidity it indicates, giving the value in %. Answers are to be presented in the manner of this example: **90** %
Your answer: **92** %
